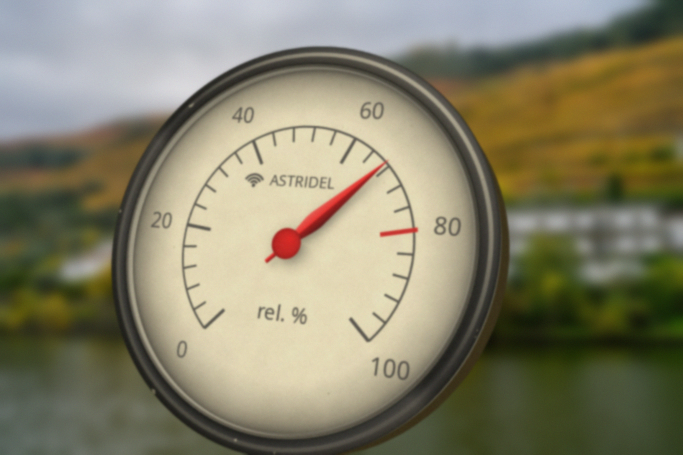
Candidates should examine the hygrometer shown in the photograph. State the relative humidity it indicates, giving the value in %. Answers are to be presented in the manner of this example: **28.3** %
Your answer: **68** %
